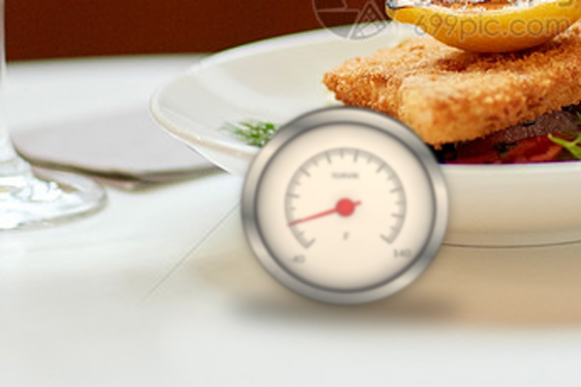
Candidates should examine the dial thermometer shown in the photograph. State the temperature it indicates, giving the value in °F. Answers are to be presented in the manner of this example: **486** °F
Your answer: **-20** °F
